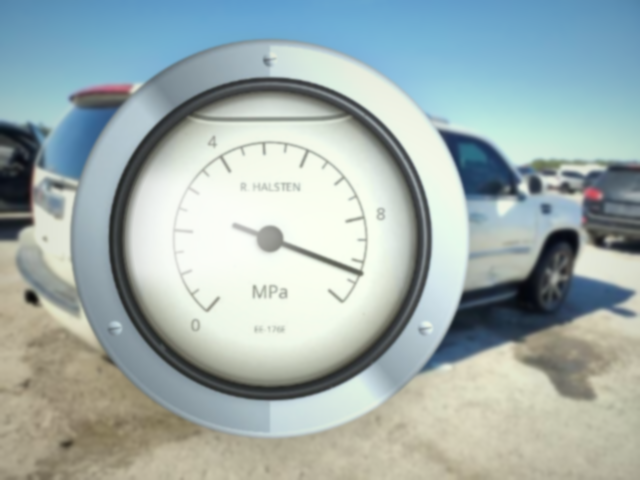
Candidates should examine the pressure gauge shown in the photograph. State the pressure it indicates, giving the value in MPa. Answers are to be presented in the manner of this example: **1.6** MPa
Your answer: **9.25** MPa
